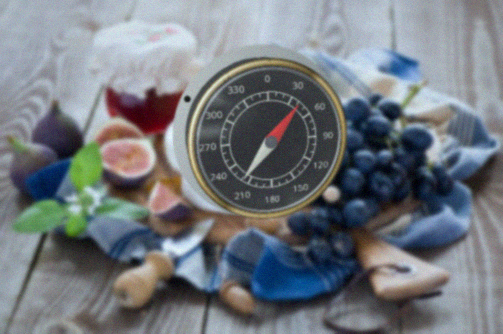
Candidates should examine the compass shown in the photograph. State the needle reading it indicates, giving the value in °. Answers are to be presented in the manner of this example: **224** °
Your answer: **40** °
